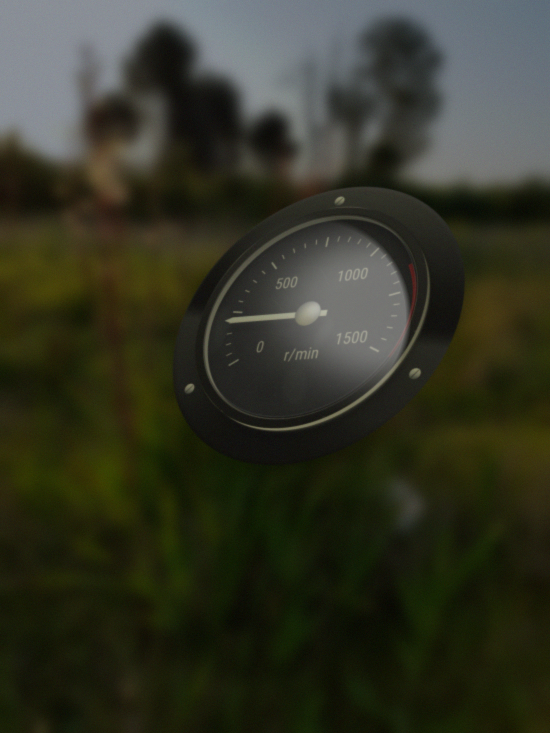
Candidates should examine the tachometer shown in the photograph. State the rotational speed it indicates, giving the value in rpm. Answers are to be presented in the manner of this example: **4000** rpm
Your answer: **200** rpm
